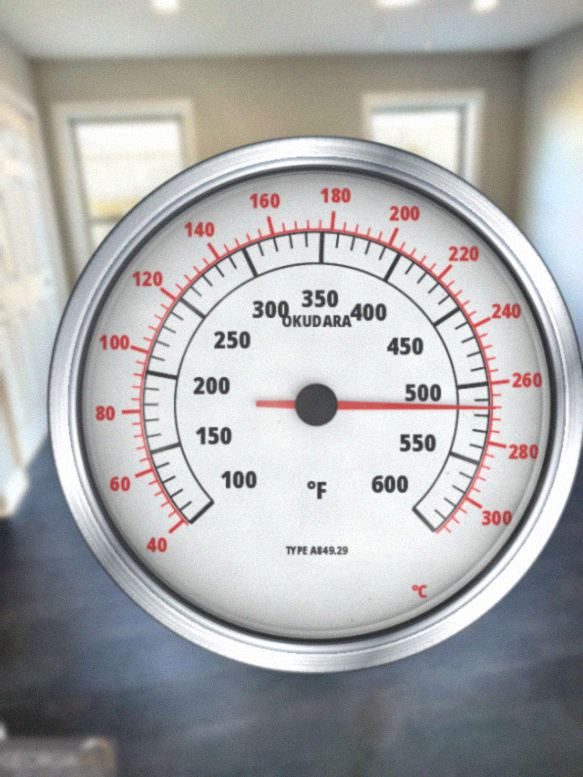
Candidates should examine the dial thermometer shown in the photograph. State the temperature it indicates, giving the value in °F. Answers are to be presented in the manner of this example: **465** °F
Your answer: **515** °F
